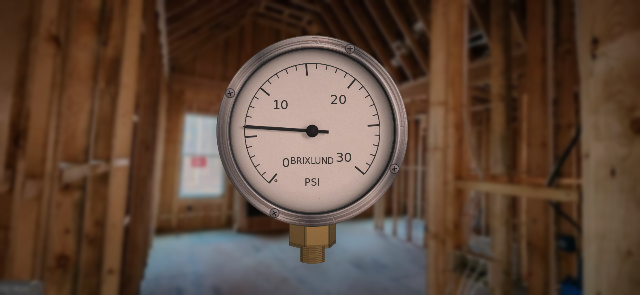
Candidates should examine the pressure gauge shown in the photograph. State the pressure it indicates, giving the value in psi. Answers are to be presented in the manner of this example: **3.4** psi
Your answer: **6** psi
